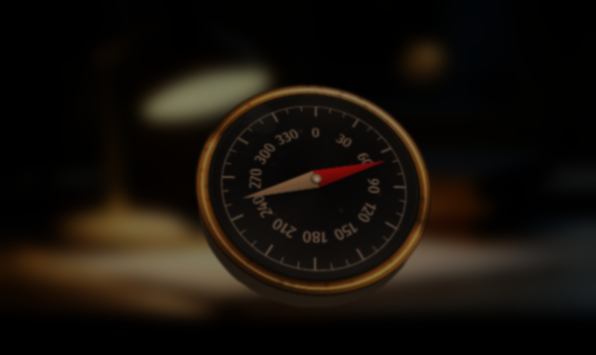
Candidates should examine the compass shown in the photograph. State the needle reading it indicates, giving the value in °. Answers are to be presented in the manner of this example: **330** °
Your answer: **70** °
